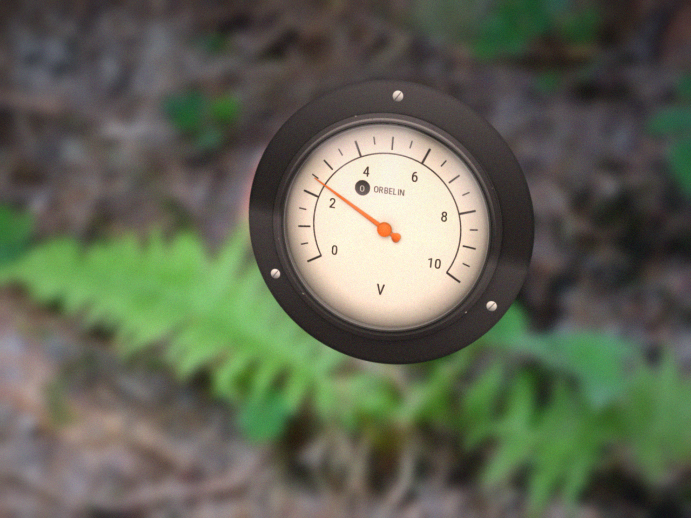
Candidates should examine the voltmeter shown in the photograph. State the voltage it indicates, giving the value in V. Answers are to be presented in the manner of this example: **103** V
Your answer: **2.5** V
